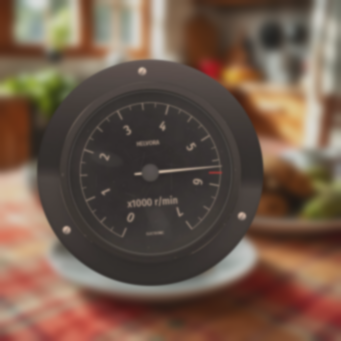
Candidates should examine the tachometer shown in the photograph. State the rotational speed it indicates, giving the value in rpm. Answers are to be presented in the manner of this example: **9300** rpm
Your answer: **5625** rpm
